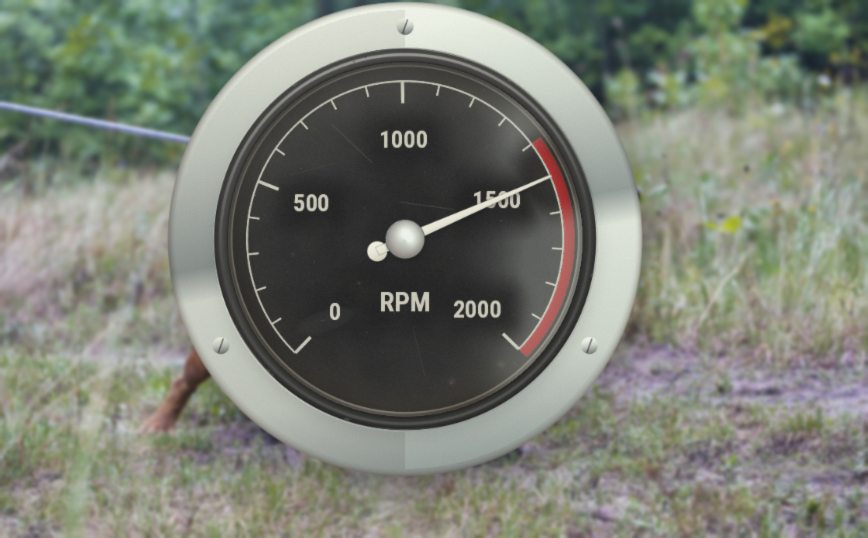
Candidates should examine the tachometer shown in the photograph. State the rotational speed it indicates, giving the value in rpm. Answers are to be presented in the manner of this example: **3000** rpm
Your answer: **1500** rpm
